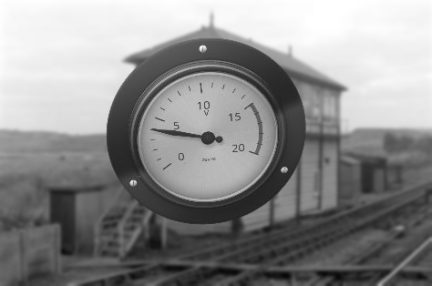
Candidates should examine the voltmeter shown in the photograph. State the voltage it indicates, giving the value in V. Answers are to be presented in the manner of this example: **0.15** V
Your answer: **4** V
